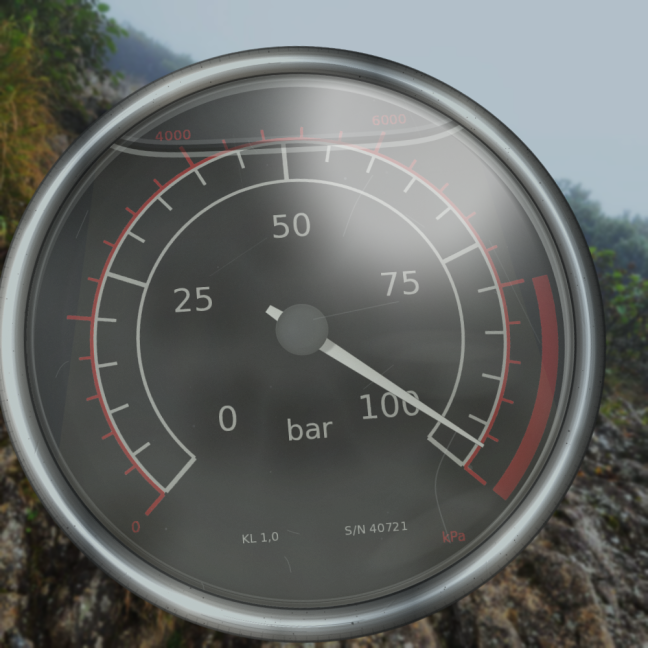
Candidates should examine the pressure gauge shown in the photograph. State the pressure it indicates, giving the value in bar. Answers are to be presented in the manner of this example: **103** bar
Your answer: **97.5** bar
